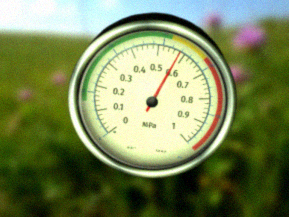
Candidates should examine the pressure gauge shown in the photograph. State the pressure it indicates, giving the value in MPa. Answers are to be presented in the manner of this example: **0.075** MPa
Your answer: **0.58** MPa
